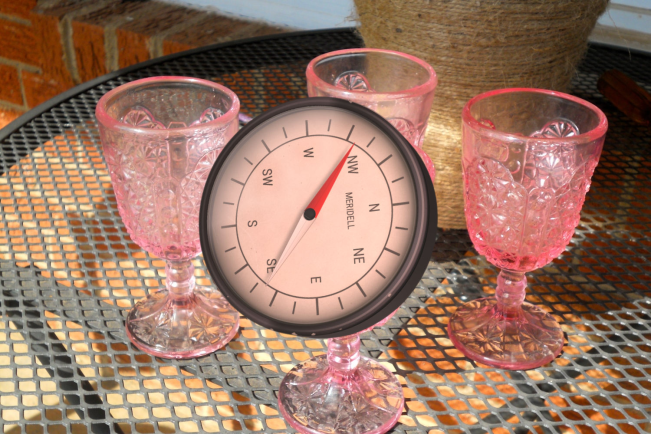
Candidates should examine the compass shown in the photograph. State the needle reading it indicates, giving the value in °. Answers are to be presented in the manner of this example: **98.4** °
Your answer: **307.5** °
